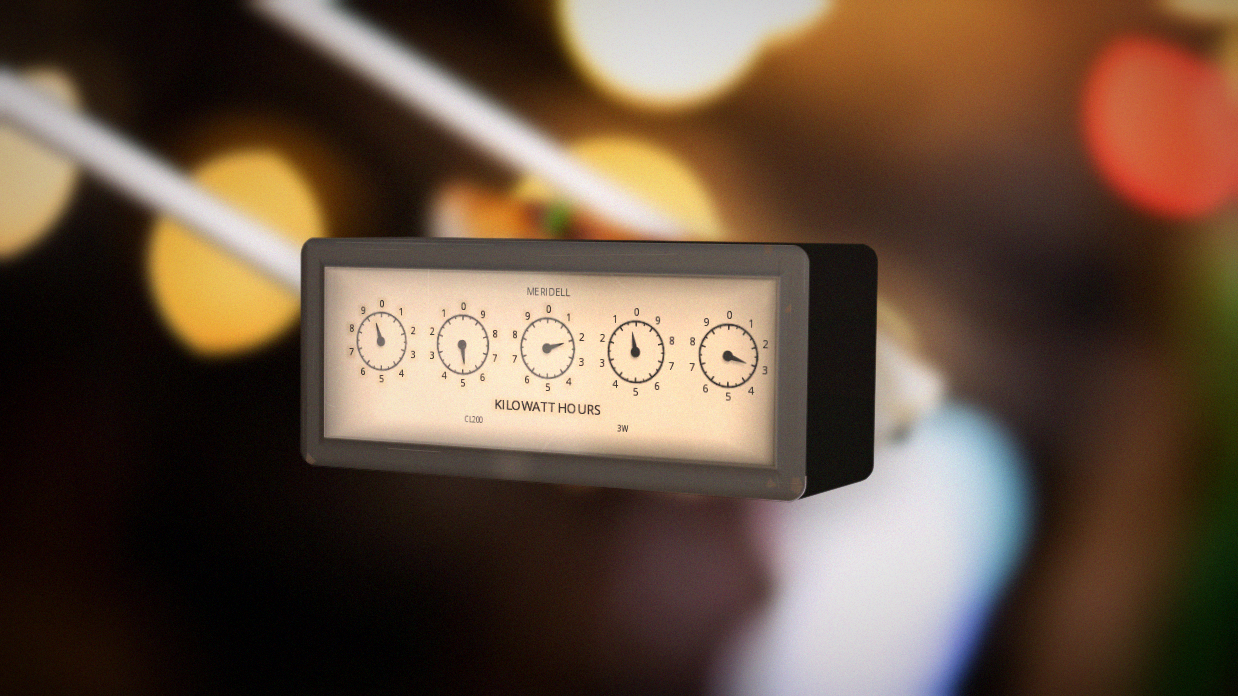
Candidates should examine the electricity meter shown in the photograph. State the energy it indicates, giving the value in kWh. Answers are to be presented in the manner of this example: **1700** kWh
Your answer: **95203** kWh
